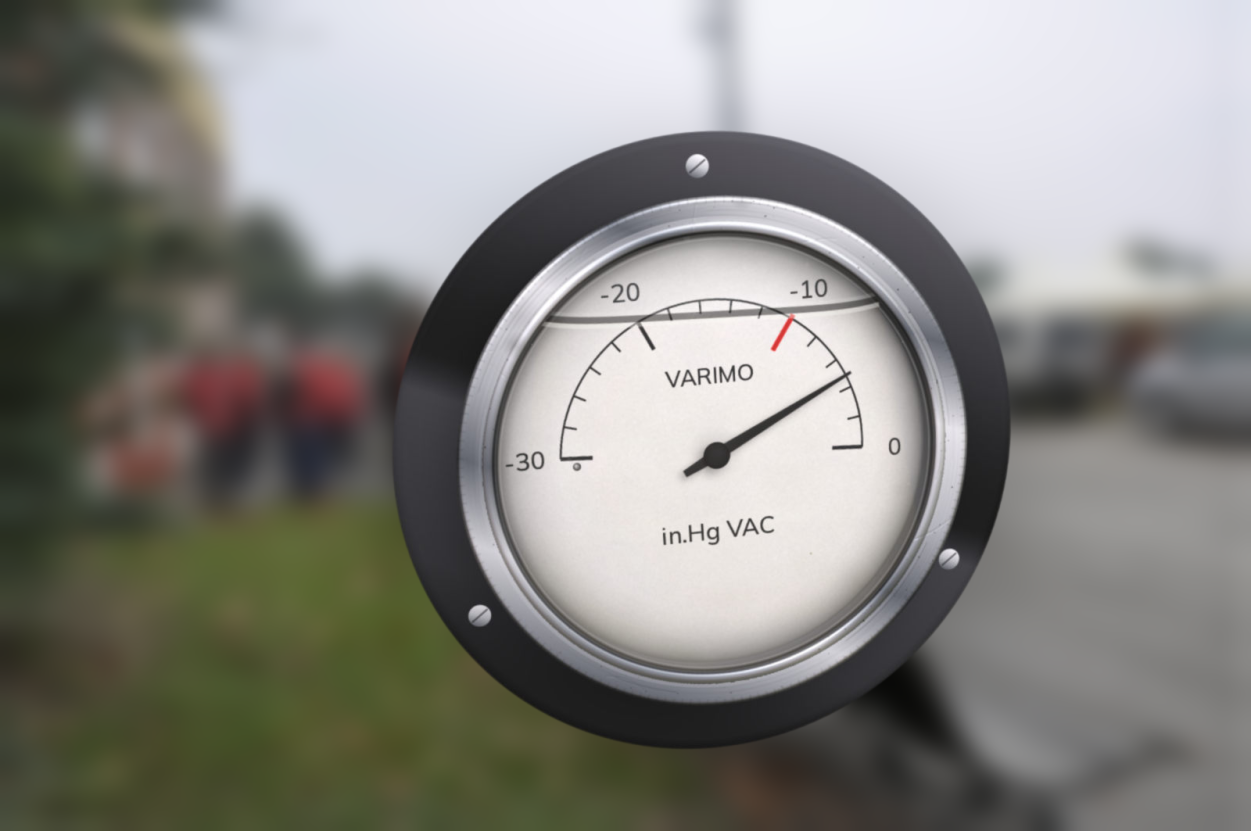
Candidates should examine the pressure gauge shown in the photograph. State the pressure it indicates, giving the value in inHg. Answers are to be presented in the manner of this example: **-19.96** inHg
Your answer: **-5** inHg
